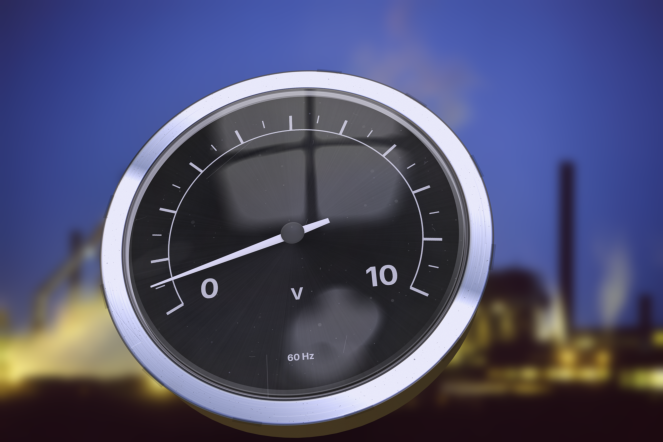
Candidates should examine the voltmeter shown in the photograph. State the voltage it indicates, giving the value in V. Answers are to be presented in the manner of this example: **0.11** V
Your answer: **0.5** V
